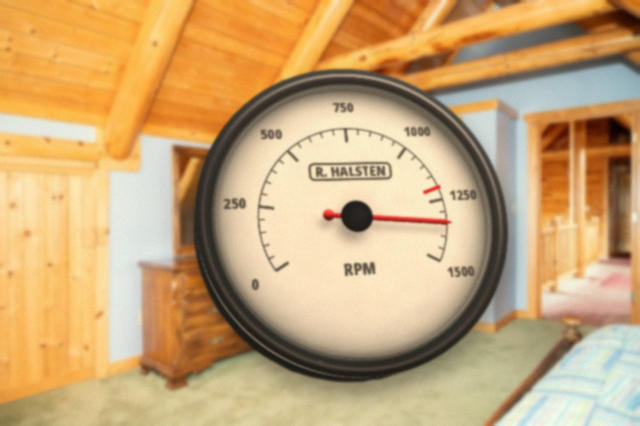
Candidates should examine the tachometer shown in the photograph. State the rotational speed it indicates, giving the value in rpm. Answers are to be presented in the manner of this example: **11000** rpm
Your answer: **1350** rpm
